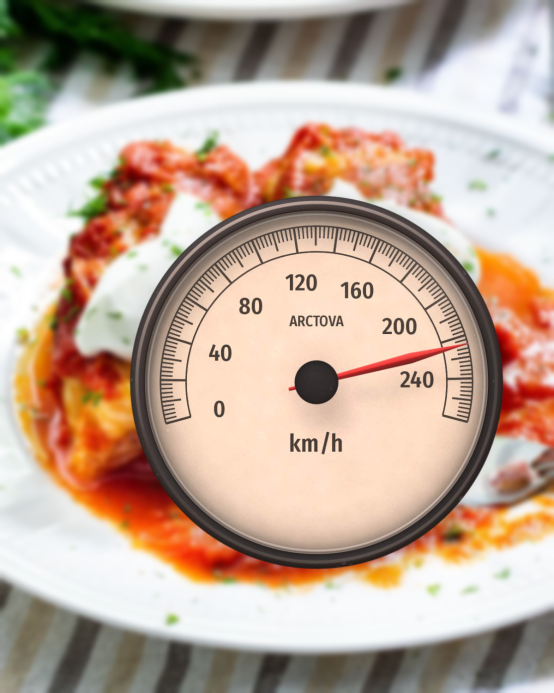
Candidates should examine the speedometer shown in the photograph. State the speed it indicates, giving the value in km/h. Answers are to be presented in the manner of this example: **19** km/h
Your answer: **224** km/h
